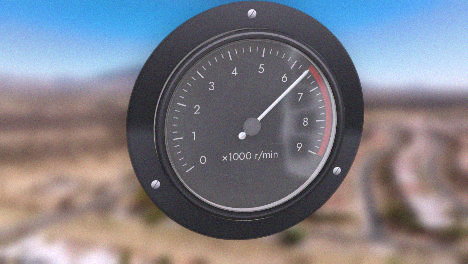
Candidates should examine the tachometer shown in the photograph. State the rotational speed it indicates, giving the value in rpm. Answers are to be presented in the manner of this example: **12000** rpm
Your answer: **6400** rpm
